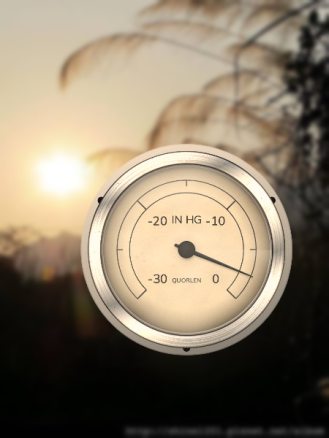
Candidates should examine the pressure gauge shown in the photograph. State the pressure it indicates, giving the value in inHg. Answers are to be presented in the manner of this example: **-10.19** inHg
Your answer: **-2.5** inHg
